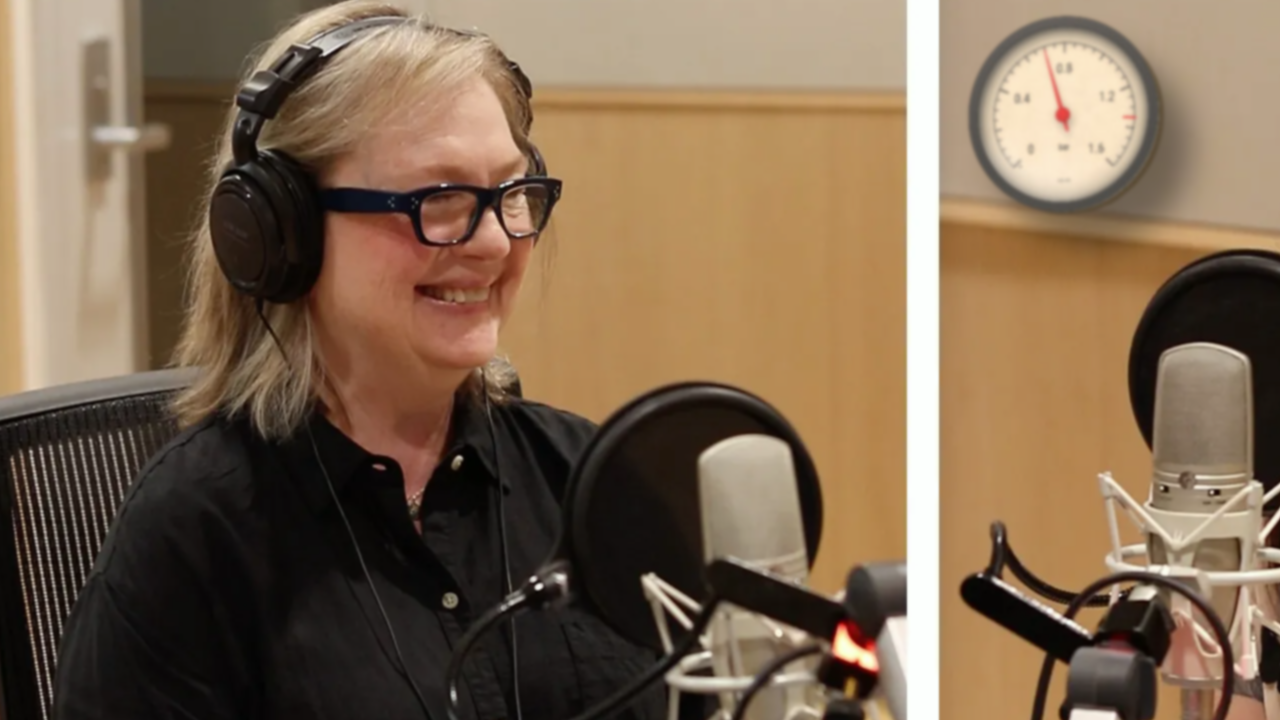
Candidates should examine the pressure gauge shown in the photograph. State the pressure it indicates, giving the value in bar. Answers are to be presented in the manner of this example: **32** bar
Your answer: **0.7** bar
